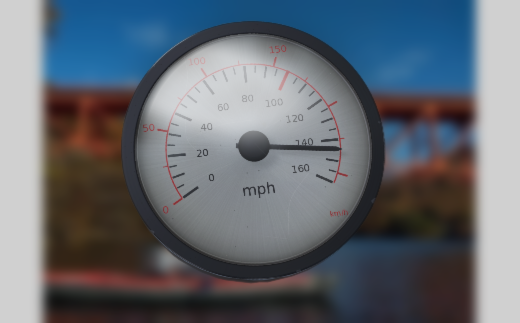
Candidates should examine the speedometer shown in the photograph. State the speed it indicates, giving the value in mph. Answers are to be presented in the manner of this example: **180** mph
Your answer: **145** mph
